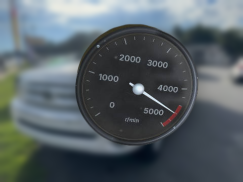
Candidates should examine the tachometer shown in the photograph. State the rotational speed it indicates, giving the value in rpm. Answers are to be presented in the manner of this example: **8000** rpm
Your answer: **4600** rpm
